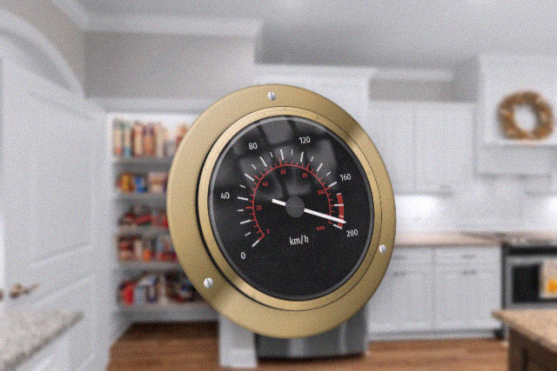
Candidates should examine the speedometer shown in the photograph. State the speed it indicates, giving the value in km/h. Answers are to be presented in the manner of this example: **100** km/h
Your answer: **195** km/h
